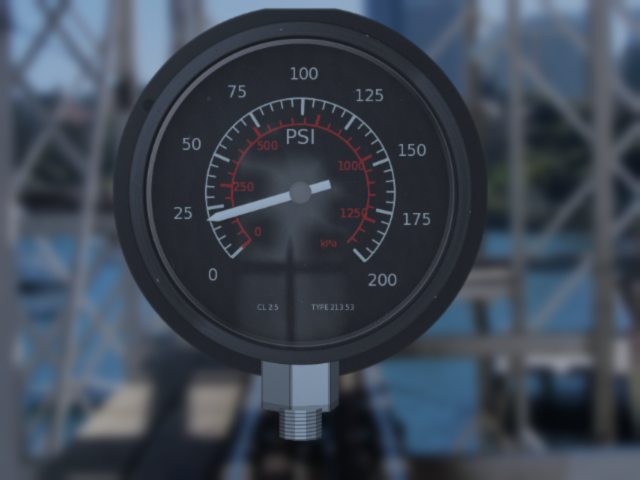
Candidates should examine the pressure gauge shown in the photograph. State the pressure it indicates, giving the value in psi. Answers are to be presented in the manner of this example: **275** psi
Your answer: **20** psi
